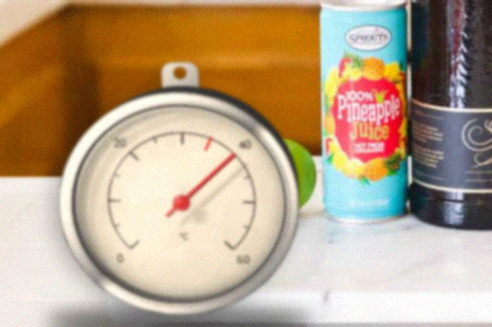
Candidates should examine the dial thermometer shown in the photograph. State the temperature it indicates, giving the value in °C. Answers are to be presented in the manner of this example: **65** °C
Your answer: **40** °C
